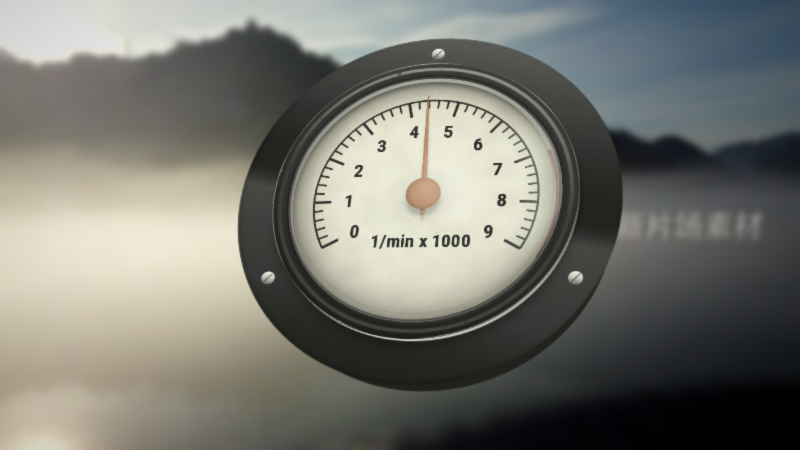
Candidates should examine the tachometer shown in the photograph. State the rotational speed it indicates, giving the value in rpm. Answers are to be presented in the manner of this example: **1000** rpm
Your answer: **4400** rpm
